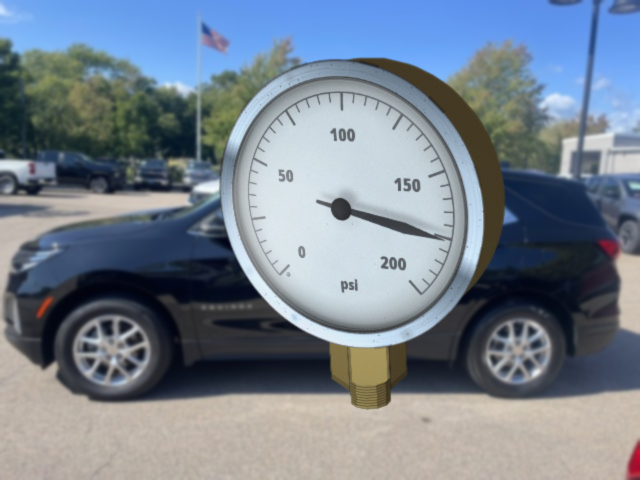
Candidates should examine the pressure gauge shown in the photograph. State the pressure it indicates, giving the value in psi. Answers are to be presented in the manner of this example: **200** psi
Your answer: **175** psi
